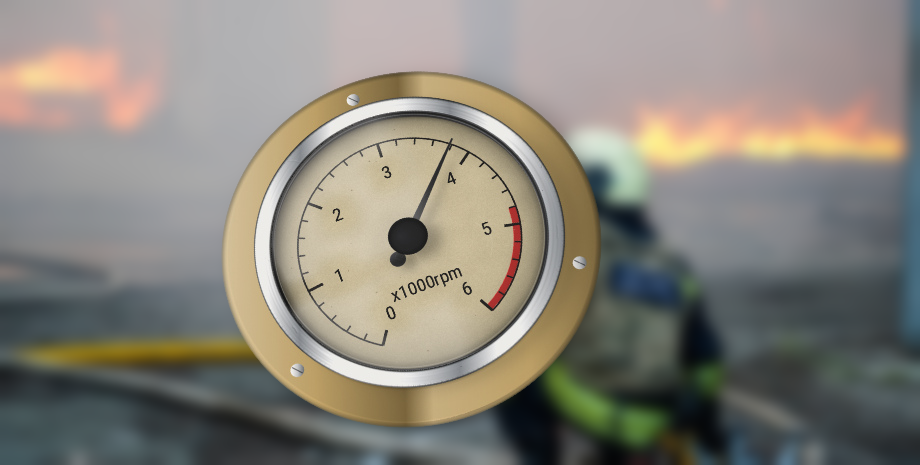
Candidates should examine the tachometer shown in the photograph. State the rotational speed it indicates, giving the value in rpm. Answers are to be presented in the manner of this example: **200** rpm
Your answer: **3800** rpm
